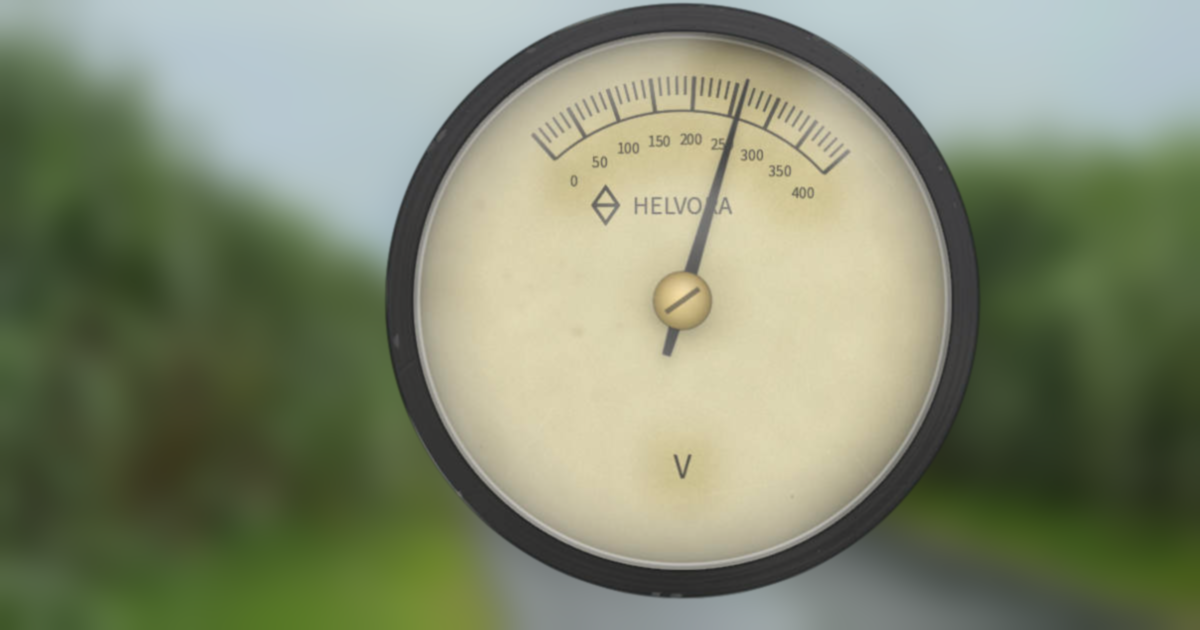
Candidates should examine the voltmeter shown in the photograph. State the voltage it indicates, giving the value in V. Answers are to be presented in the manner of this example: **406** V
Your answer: **260** V
